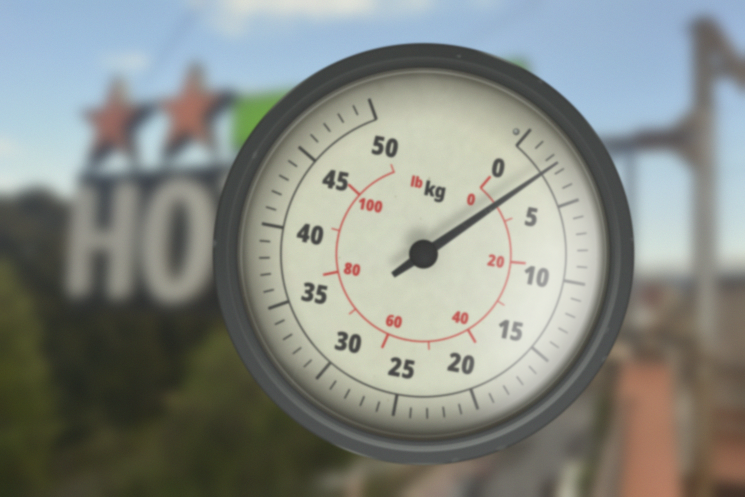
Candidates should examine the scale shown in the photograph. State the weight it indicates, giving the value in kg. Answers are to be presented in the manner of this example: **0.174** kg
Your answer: **2.5** kg
